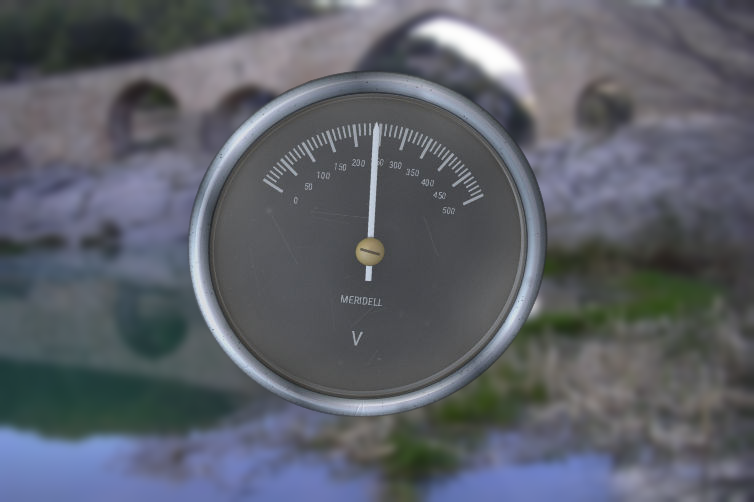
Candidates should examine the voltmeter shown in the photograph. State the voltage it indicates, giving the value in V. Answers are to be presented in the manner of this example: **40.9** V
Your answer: **240** V
